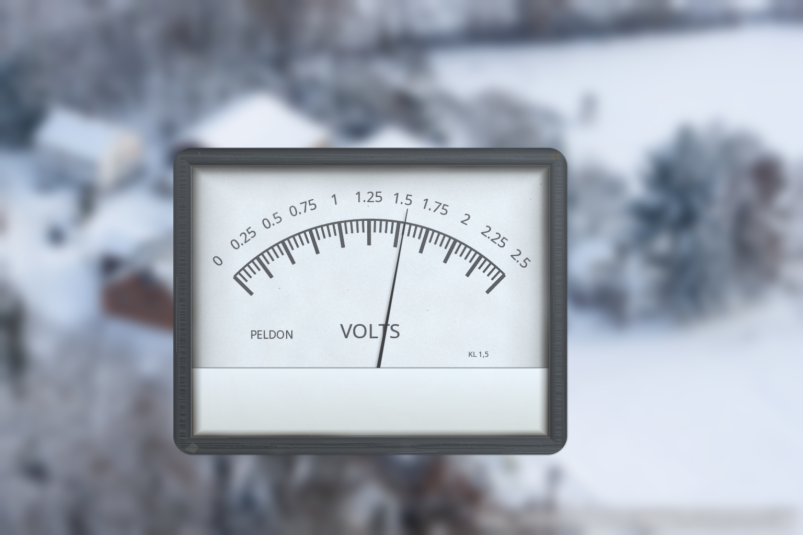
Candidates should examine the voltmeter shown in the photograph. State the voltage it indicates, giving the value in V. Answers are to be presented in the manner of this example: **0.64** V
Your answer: **1.55** V
